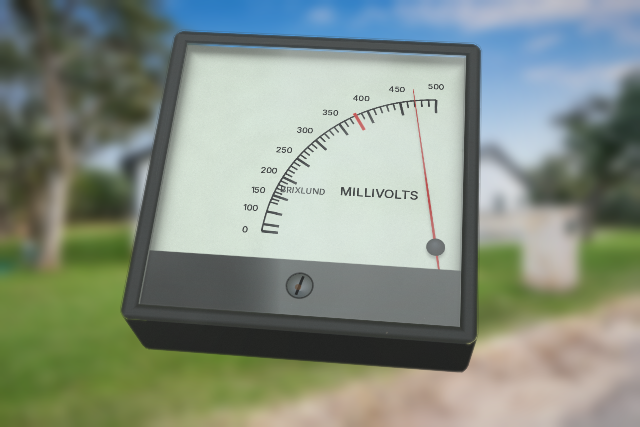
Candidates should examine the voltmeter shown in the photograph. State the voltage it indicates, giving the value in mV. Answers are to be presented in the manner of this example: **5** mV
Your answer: **470** mV
